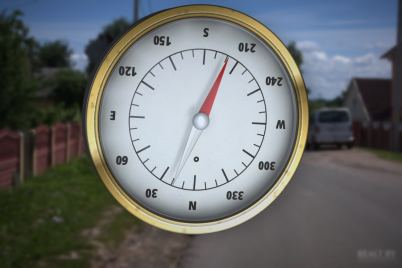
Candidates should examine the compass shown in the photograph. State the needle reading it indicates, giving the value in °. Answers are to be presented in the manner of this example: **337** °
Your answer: **200** °
